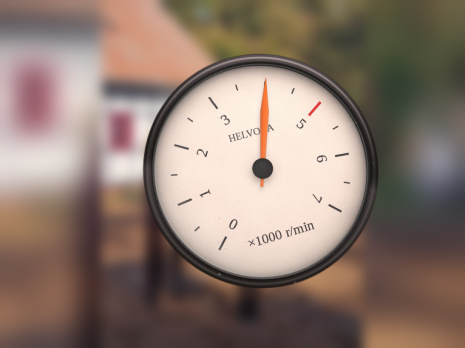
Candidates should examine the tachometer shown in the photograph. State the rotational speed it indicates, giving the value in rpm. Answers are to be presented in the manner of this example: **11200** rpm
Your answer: **4000** rpm
